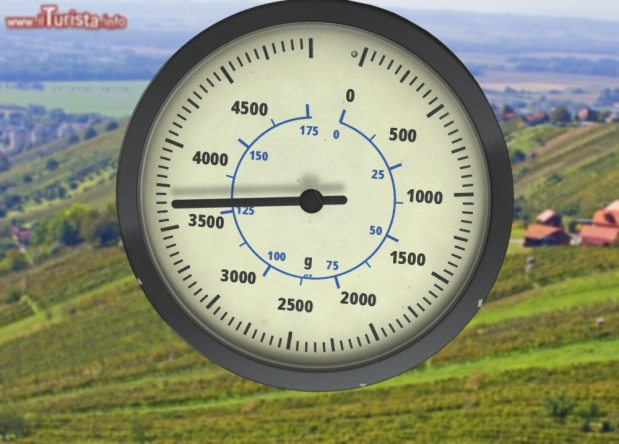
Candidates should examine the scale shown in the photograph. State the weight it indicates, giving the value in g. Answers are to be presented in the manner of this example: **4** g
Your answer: **3650** g
